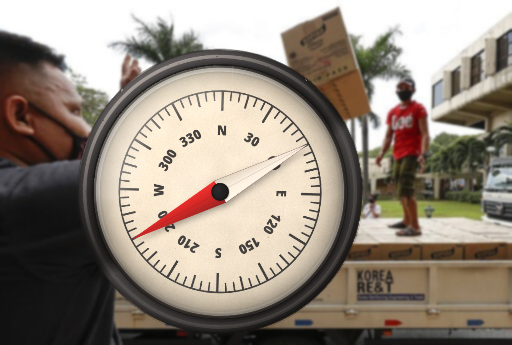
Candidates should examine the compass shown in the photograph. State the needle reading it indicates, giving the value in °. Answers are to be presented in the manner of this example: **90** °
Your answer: **240** °
